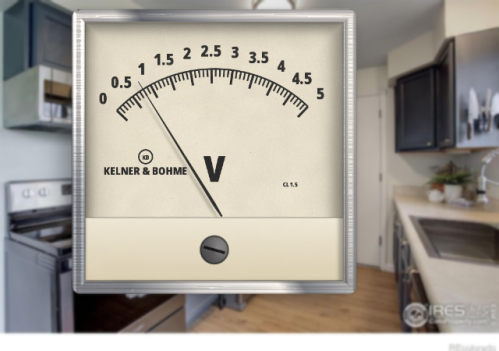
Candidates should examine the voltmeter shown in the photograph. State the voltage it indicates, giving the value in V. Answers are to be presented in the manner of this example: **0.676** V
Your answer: **0.8** V
